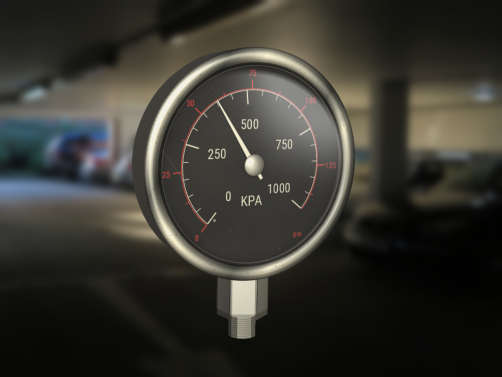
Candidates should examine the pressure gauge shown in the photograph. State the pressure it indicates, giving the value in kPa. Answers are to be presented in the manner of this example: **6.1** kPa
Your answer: **400** kPa
